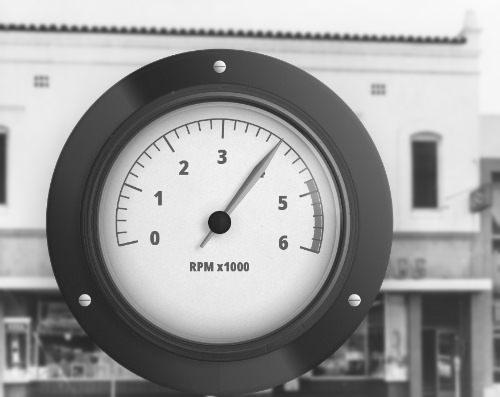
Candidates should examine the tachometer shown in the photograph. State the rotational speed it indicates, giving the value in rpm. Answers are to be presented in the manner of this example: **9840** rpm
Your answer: **4000** rpm
